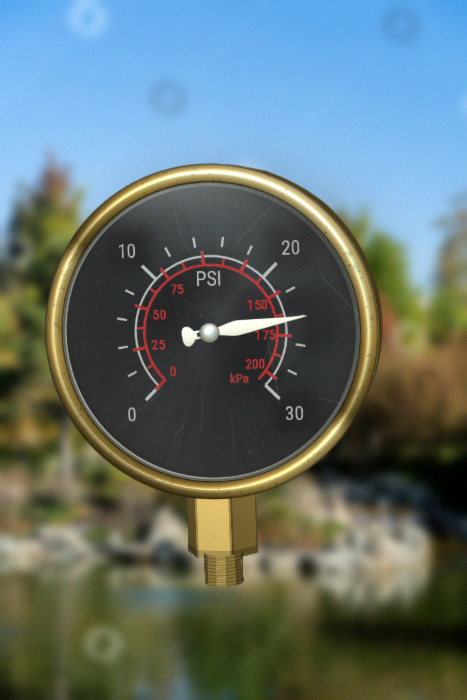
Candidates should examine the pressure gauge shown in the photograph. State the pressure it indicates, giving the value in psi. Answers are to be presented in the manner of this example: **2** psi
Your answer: **24** psi
